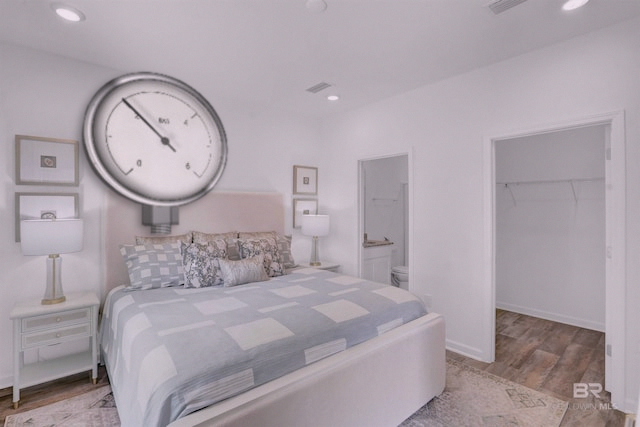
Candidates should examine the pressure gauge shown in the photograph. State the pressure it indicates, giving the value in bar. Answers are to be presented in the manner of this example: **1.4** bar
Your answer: **2** bar
